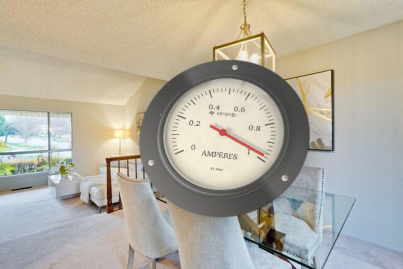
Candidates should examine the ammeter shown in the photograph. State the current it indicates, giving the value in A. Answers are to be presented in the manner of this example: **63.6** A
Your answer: **0.98** A
